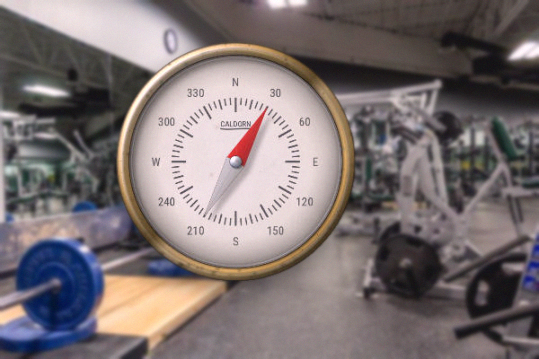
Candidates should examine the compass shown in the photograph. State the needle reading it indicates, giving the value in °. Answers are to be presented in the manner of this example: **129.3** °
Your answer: **30** °
